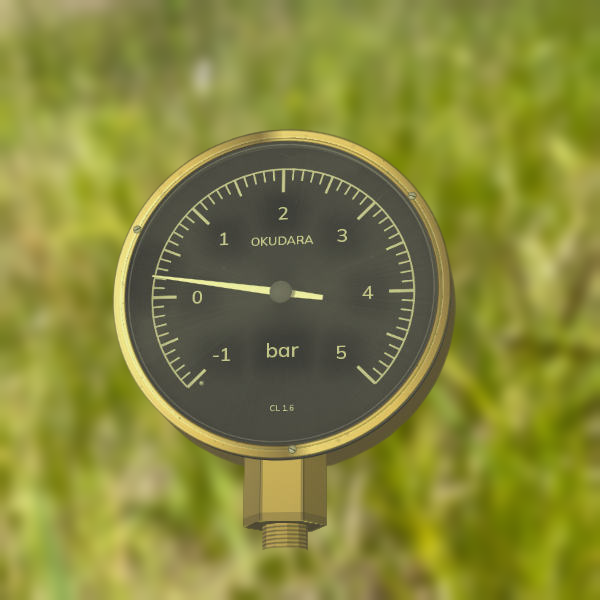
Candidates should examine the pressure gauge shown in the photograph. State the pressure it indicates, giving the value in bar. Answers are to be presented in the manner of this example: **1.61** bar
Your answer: **0.2** bar
